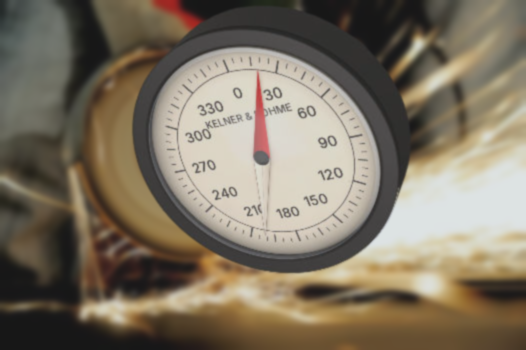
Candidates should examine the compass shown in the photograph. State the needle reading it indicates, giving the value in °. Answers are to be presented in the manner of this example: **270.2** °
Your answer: **20** °
